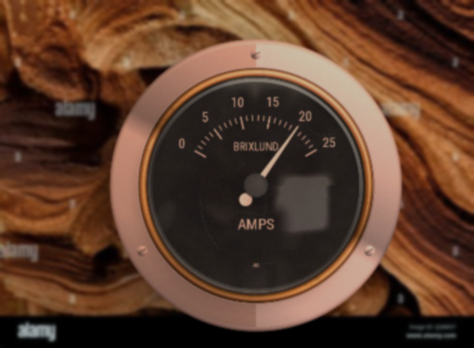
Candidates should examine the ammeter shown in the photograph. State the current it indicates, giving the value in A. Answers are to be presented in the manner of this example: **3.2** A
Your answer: **20** A
